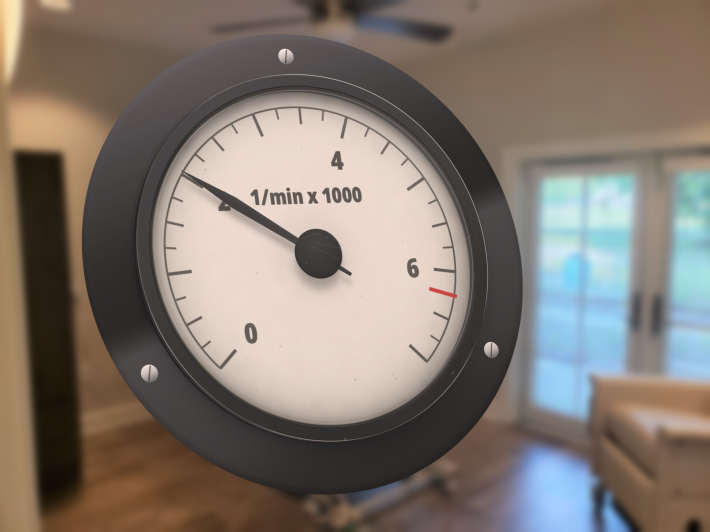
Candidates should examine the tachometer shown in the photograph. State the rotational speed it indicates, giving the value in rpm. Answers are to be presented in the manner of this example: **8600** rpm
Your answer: **2000** rpm
